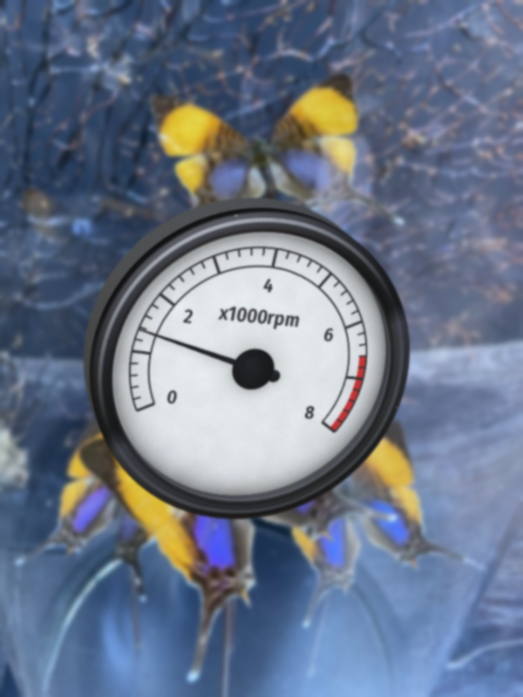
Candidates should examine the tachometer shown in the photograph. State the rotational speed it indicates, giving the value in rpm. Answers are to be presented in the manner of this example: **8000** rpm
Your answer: **1400** rpm
